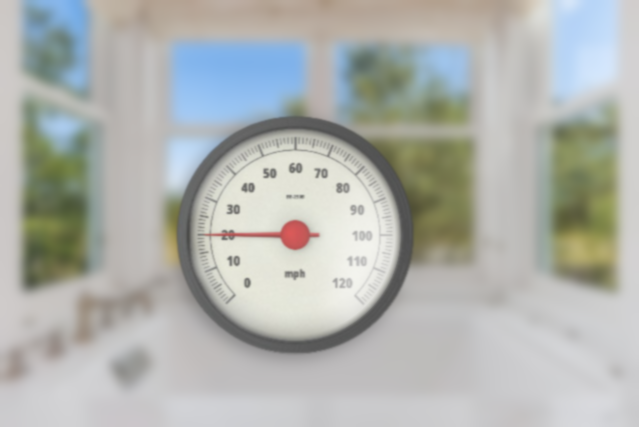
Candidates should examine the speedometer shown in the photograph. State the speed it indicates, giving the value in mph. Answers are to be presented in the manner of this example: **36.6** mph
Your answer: **20** mph
